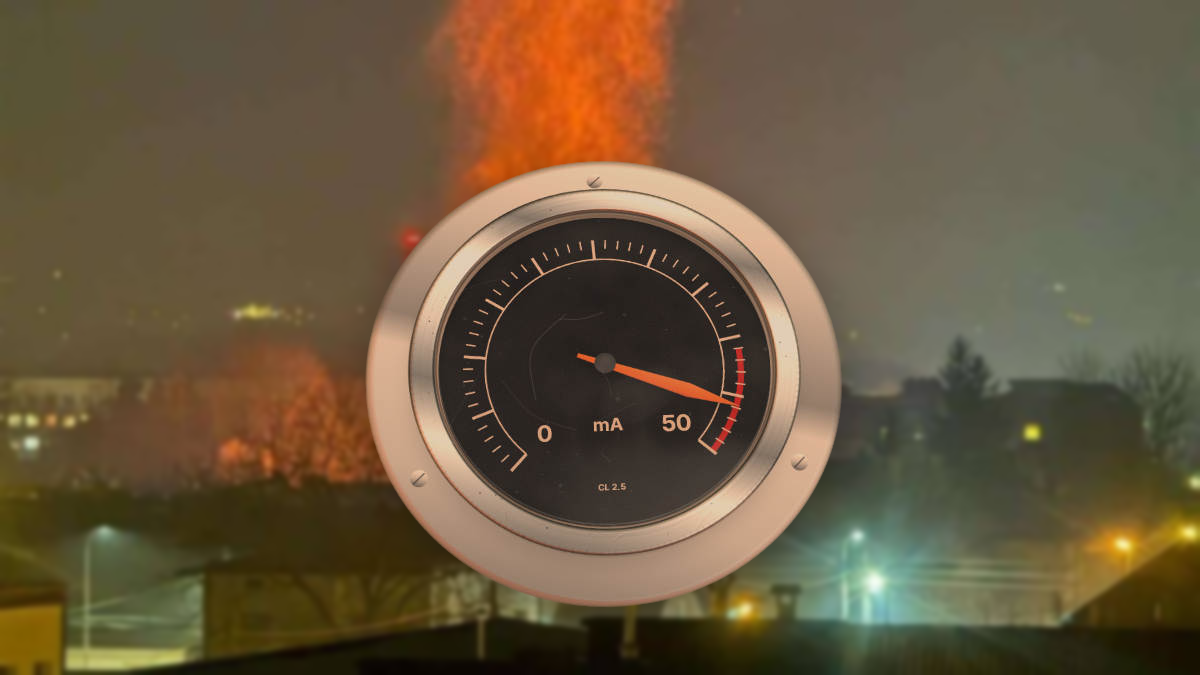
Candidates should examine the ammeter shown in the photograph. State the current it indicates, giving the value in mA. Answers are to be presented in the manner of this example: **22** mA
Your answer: **46** mA
